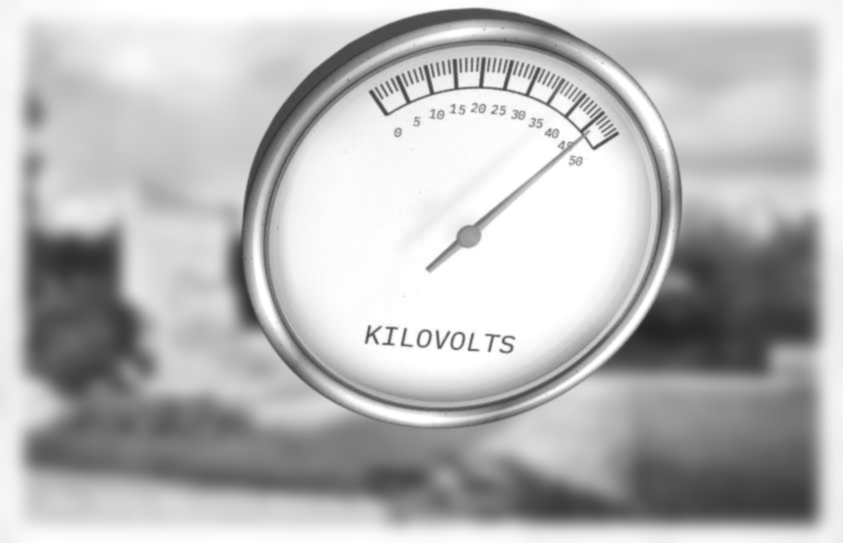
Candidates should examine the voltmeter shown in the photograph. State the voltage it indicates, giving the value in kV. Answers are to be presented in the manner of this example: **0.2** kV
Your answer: **45** kV
